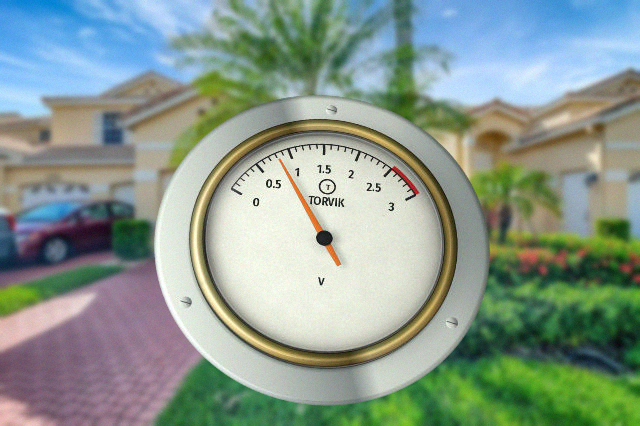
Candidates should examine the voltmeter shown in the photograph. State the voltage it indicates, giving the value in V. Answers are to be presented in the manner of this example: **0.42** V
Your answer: **0.8** V
